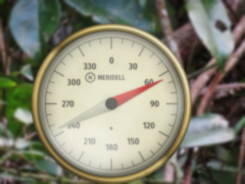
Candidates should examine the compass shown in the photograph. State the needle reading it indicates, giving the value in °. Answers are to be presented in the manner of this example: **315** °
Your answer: **65** °
